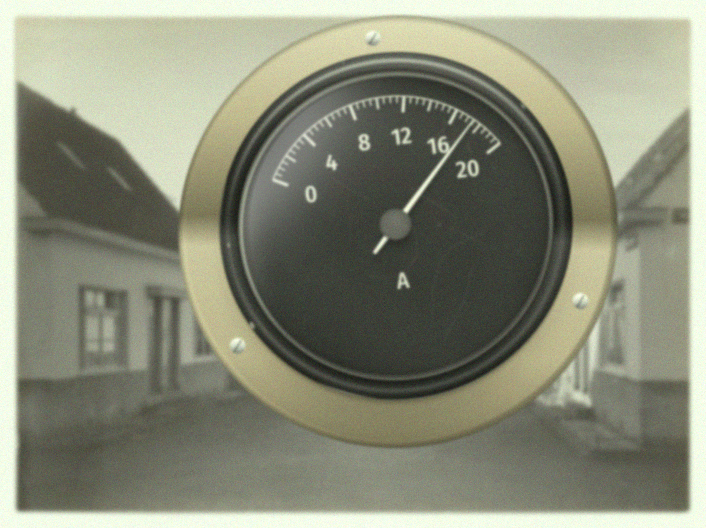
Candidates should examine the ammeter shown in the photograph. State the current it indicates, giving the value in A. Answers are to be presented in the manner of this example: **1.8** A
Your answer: **17.5** A
